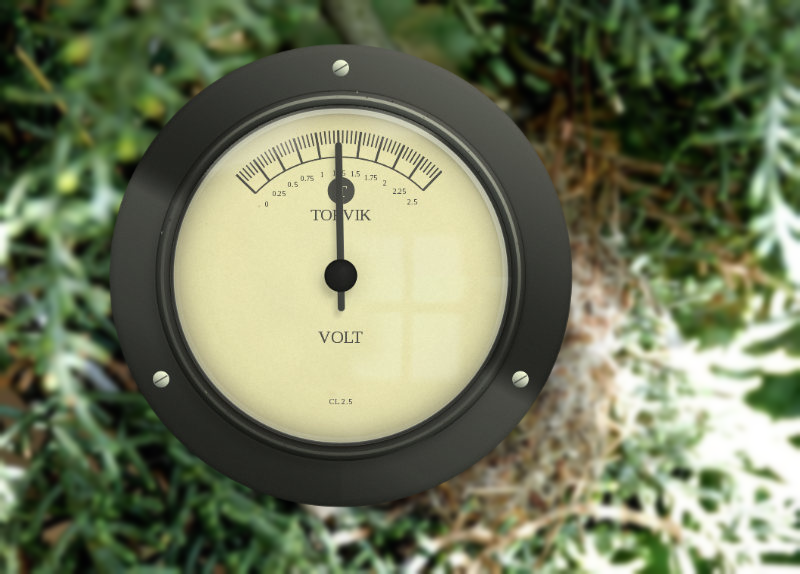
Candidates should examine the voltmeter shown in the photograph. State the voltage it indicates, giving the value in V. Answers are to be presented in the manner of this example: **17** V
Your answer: **1.25** V
